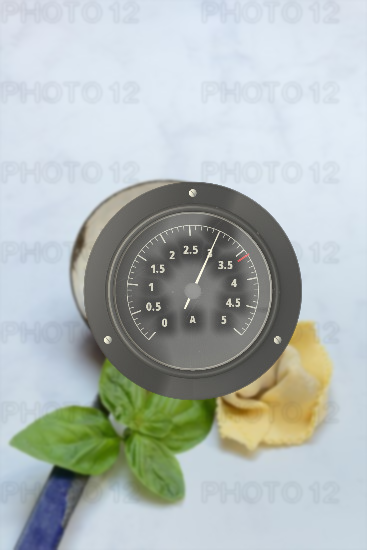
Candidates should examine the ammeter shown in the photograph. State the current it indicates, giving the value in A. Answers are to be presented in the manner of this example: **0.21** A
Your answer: **3** A
